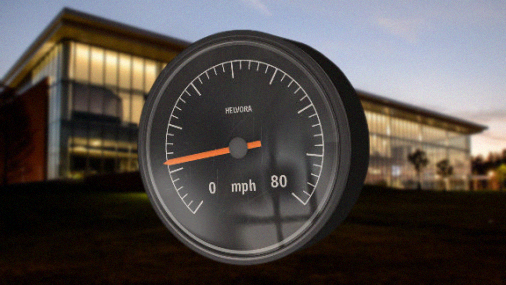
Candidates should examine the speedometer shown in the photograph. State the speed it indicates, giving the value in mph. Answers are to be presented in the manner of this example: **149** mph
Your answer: **12** mph
